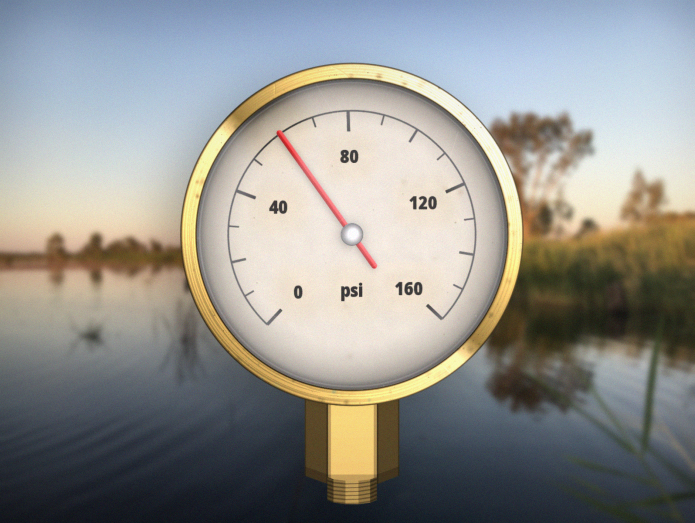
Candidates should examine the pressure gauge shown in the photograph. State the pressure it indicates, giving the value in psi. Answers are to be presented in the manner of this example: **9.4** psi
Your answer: **60** psi
